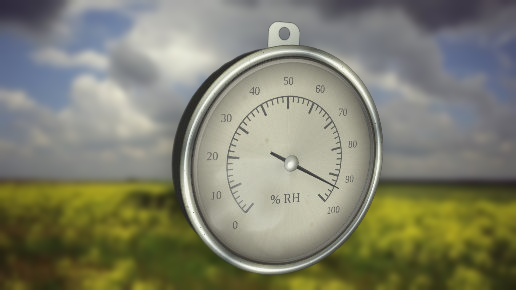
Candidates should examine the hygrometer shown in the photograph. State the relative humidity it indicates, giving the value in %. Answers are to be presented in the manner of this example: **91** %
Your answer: **94** %
